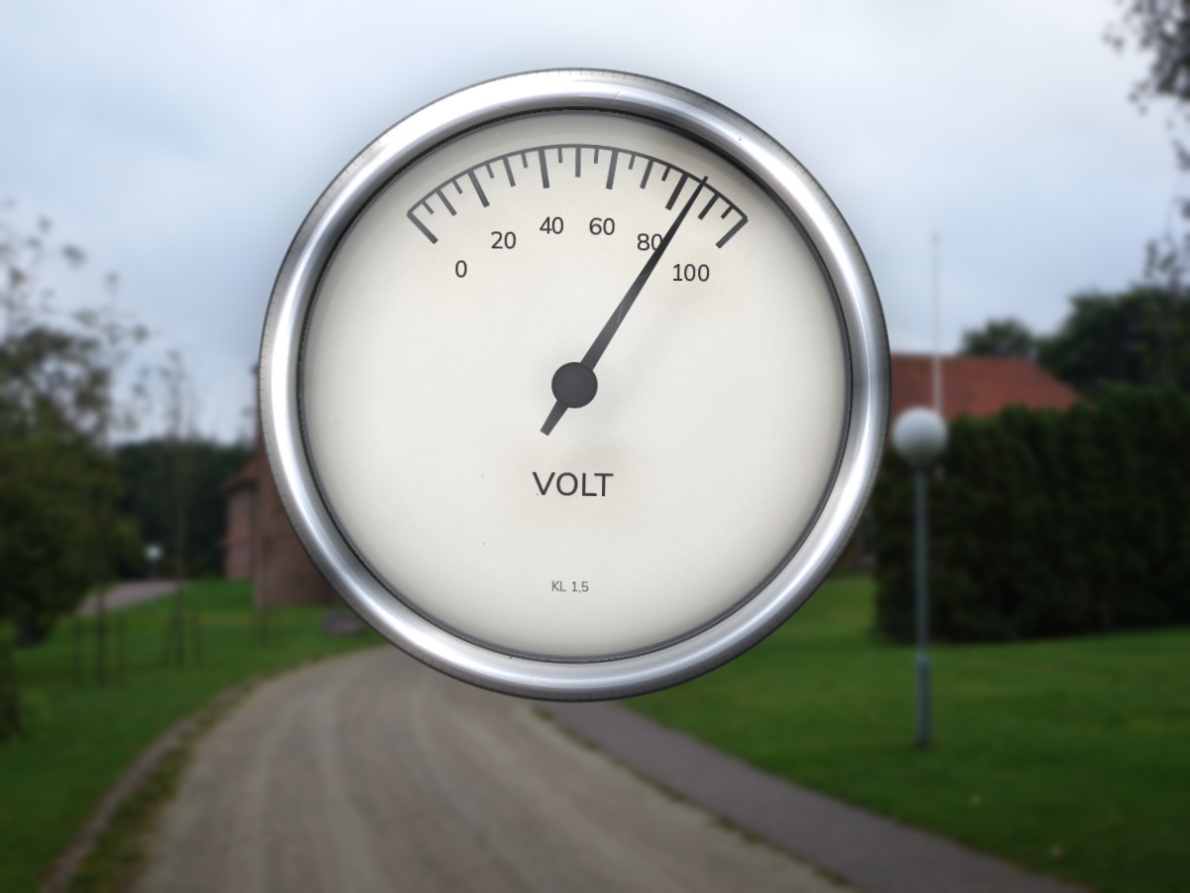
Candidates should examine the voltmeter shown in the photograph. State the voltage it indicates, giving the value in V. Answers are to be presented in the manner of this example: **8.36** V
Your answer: **85** V
